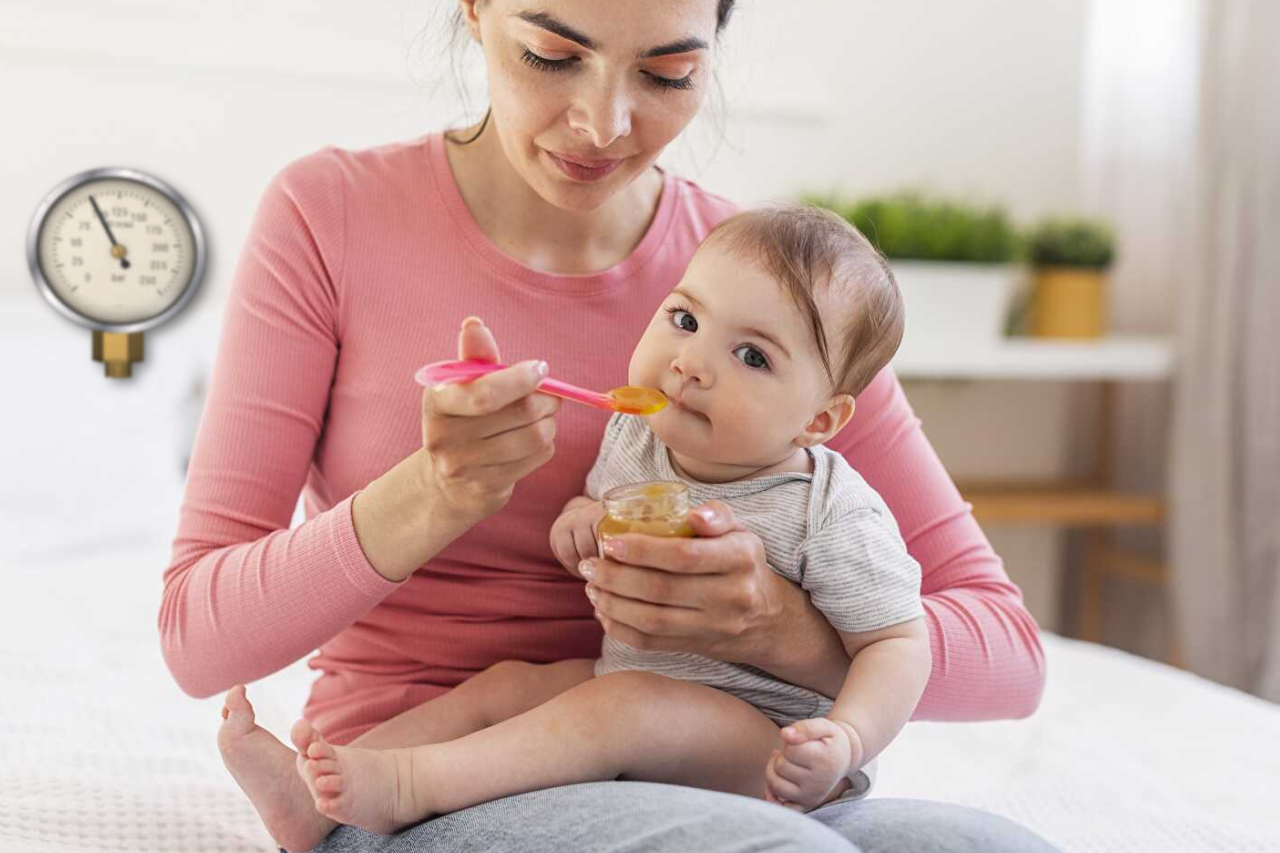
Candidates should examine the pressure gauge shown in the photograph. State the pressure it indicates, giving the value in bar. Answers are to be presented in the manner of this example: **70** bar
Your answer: **100** bar
